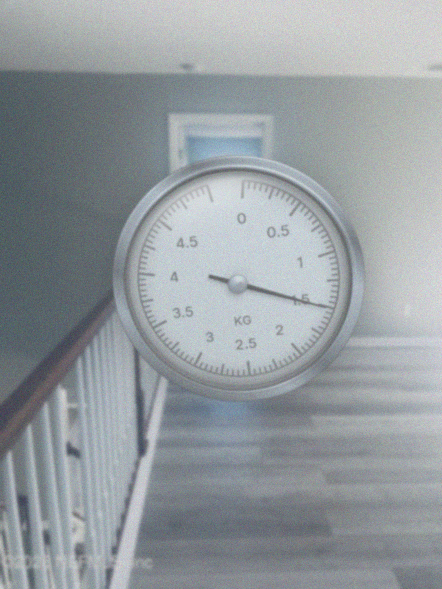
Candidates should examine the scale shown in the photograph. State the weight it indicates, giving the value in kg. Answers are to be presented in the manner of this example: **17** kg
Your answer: **1.5** kg
